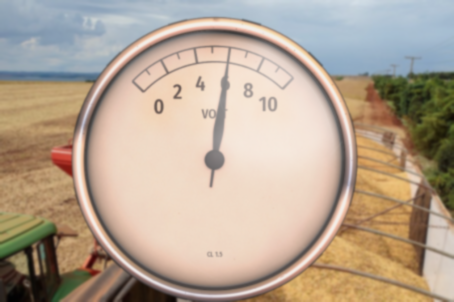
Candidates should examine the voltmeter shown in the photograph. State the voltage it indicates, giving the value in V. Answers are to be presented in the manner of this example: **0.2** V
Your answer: **6** V
